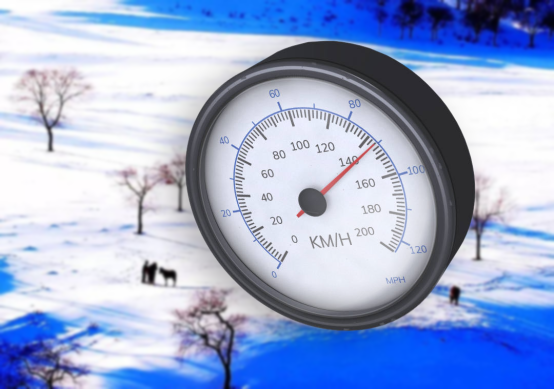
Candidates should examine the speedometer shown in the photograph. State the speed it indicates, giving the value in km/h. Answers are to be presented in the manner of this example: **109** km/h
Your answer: **144** km/h
